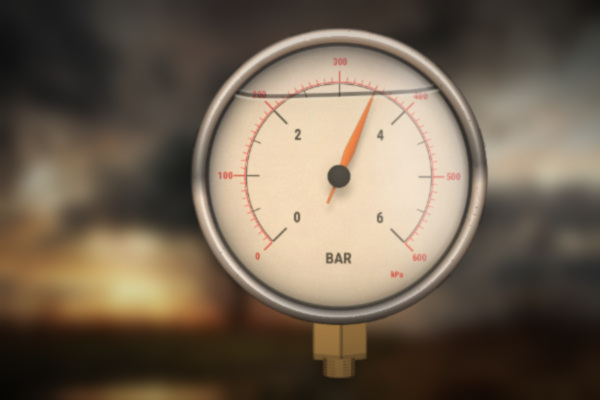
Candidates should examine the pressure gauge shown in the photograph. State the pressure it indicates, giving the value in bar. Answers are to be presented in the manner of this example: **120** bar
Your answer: **3.5** bar
